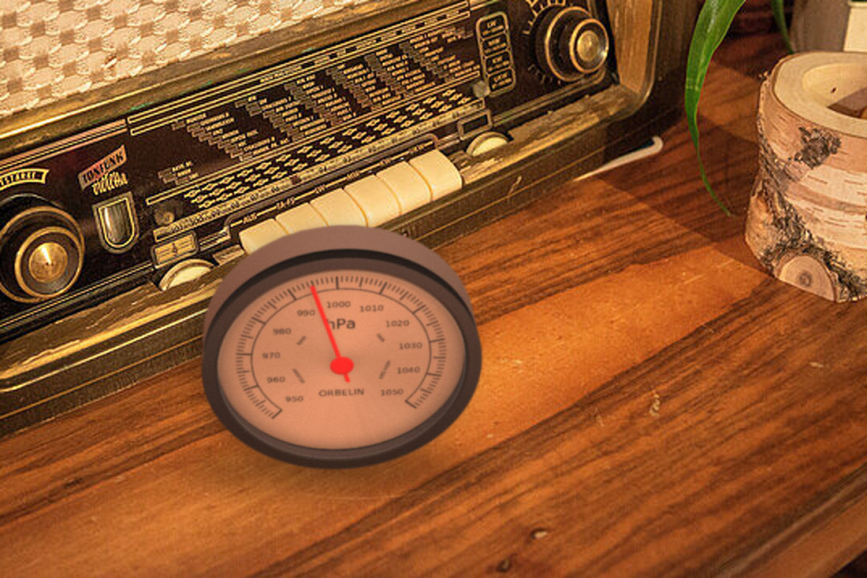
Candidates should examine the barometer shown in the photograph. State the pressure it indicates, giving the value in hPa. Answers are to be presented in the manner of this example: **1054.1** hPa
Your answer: **995** hPa
